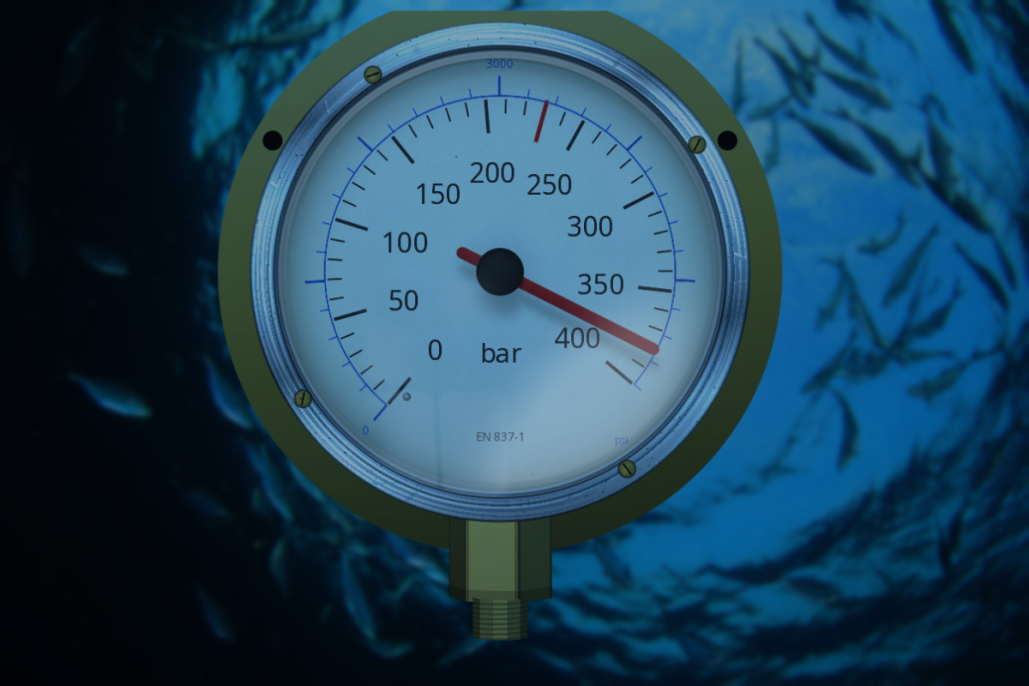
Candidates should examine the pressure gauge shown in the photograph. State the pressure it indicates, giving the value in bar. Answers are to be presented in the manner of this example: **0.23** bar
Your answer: **380** bar
